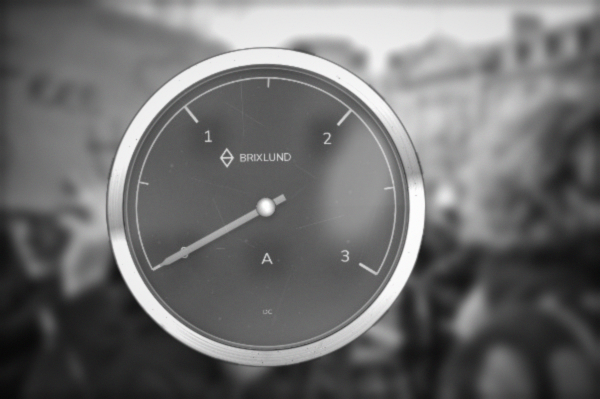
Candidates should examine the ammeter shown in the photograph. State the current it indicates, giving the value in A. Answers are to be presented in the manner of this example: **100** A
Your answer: **0** A
